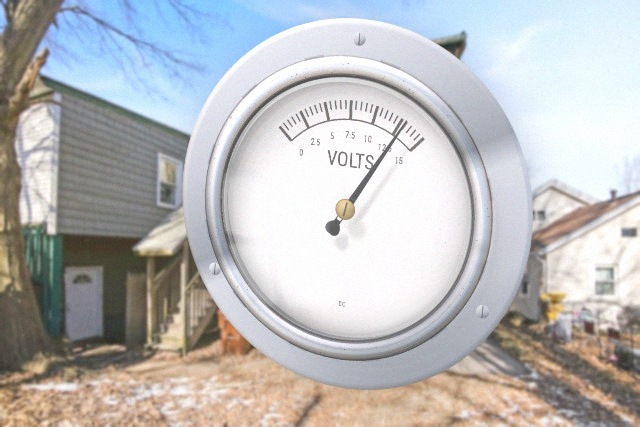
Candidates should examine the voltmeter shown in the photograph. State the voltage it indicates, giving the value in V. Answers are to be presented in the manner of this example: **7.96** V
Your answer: **13** V
